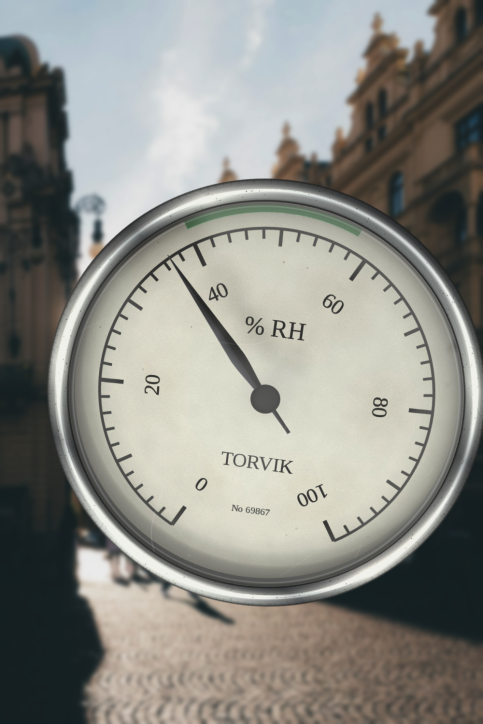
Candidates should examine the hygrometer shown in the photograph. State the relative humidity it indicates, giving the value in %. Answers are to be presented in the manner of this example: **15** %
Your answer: **37** %
